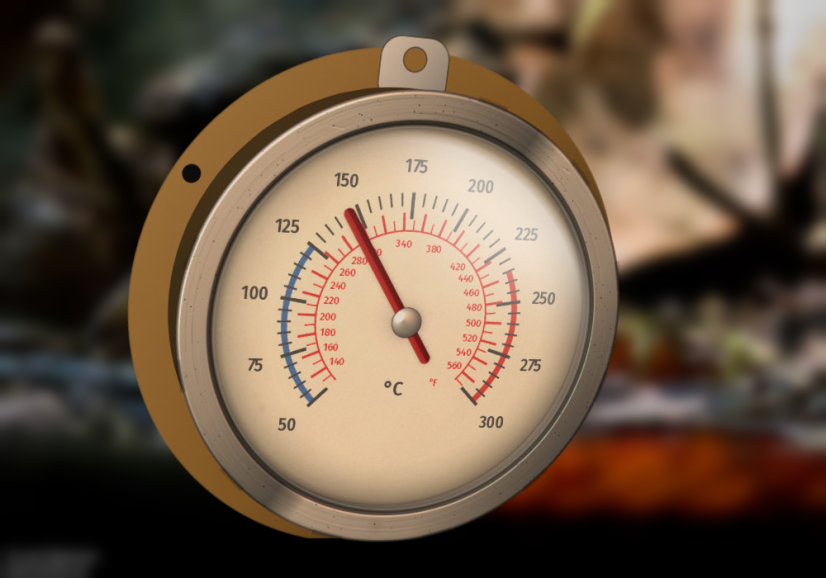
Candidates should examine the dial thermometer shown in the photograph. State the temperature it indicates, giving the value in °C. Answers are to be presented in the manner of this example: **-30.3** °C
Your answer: **145** °C
